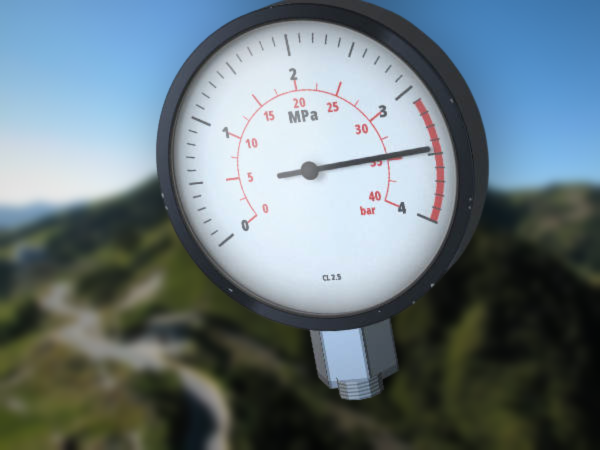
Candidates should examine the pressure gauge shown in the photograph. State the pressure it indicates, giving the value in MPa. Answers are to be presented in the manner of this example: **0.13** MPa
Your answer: **3.45** MPa
